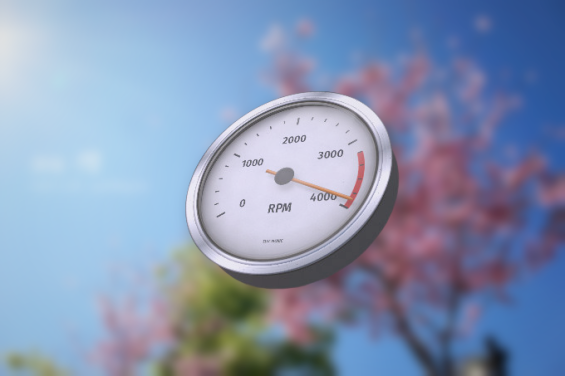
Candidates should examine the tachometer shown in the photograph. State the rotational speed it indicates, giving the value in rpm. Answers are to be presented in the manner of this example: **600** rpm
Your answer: **3900** rpm
